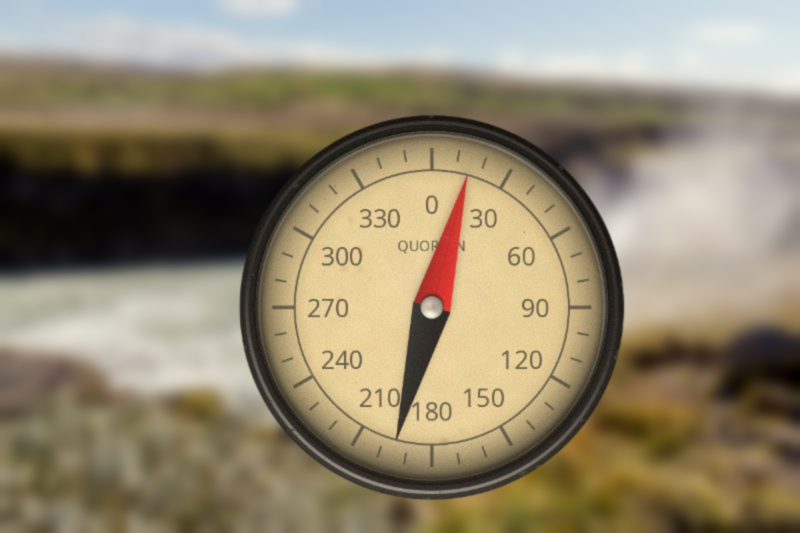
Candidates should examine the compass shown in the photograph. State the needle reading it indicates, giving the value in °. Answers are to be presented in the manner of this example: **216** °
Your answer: **15** °
